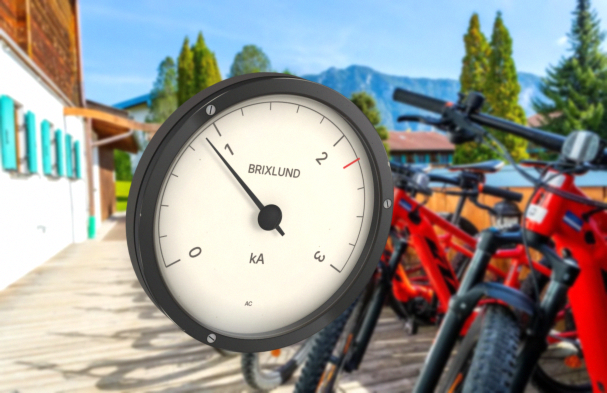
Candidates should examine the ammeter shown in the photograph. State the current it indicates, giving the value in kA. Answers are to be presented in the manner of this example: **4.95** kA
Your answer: **0.9** kA
